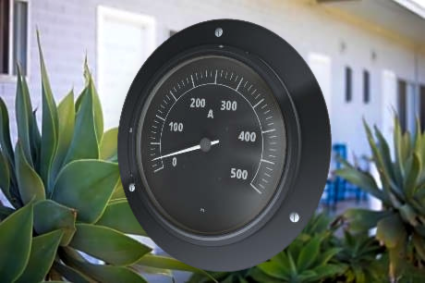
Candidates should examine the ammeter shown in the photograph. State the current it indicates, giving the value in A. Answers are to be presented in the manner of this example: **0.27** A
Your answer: **20** A
